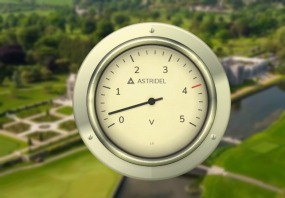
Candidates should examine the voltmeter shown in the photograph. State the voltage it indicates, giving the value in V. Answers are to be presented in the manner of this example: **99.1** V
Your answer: **0.3** V
